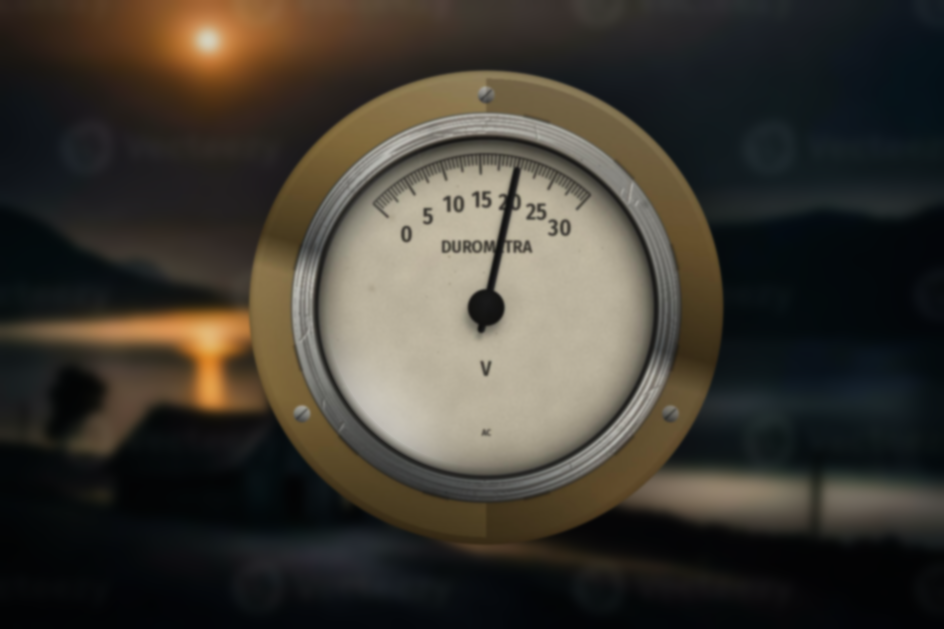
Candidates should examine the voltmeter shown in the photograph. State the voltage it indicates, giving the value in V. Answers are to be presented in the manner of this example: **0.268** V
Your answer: **20** V
